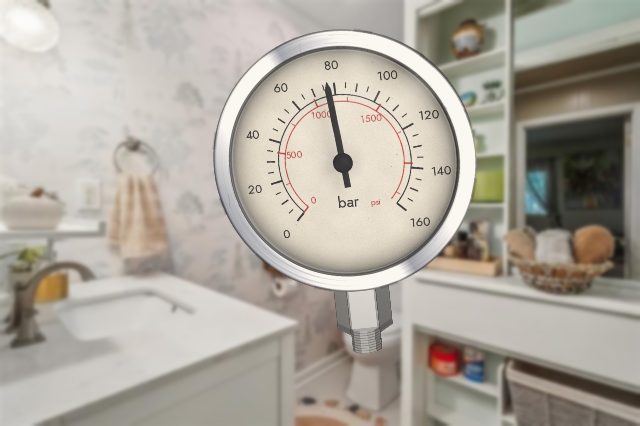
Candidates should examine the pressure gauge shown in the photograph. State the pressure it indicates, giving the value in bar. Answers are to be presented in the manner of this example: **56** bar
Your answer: **77.5** bar
